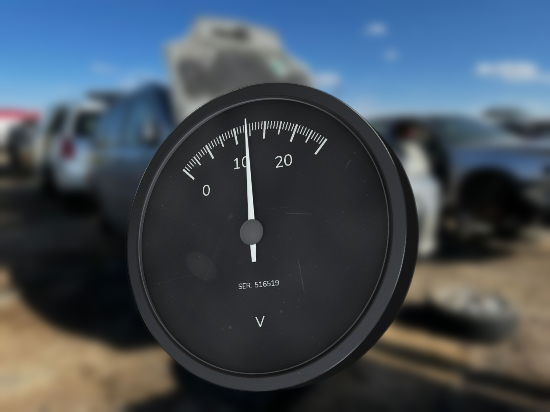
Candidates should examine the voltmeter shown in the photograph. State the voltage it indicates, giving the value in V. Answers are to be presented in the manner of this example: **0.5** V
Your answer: **12.5** V
